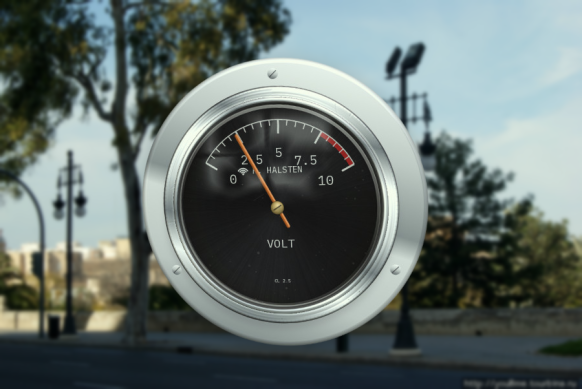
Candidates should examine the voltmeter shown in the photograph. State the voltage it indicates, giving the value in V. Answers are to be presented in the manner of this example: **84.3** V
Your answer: **2.5** V
